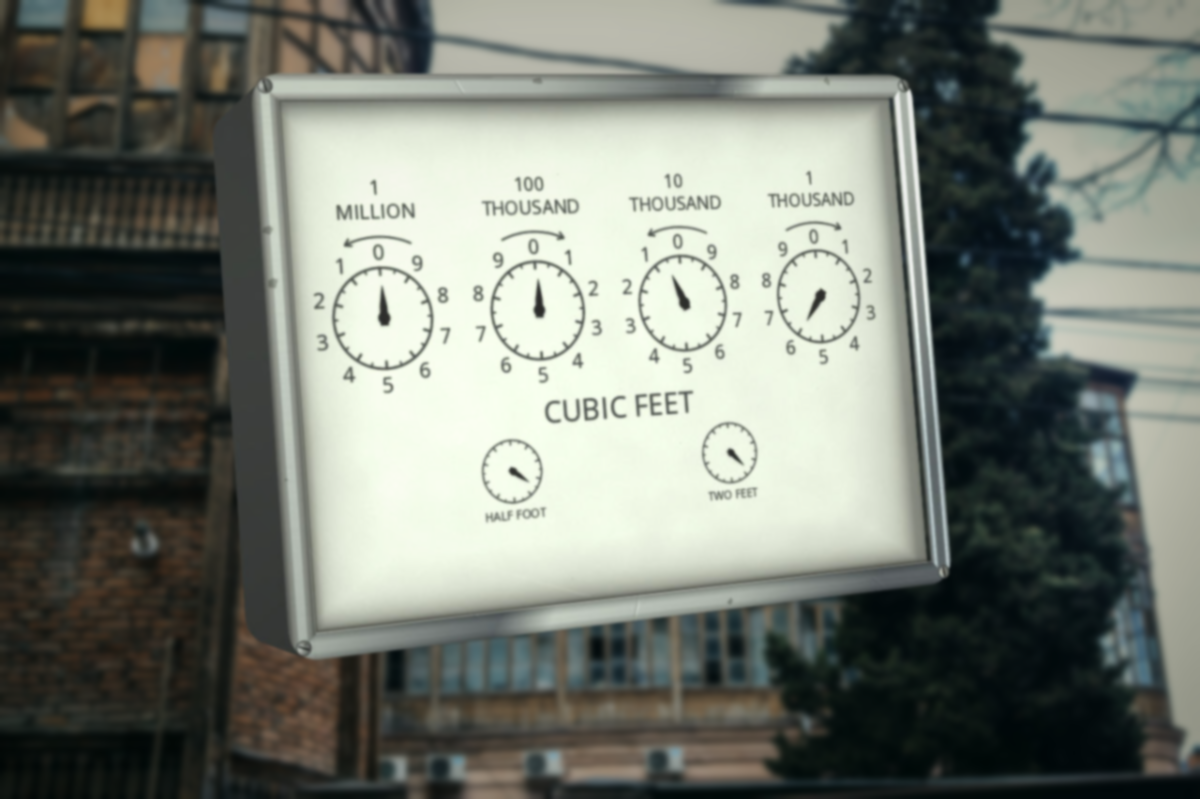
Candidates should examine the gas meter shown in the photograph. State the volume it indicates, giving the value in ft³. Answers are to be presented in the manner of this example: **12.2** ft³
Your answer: **600** ft³
